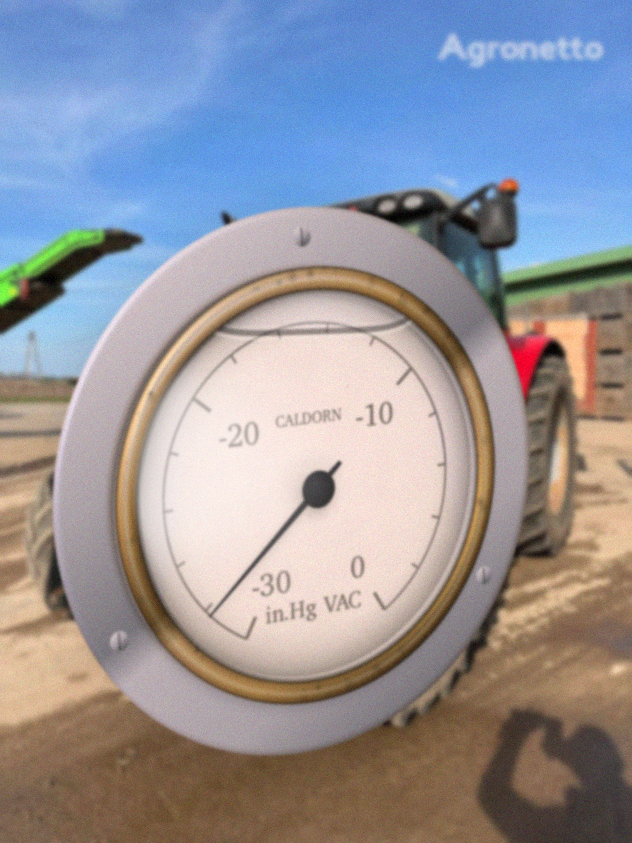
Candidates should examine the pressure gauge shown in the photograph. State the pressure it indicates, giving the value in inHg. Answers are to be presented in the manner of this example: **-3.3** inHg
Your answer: **-28** inHg
